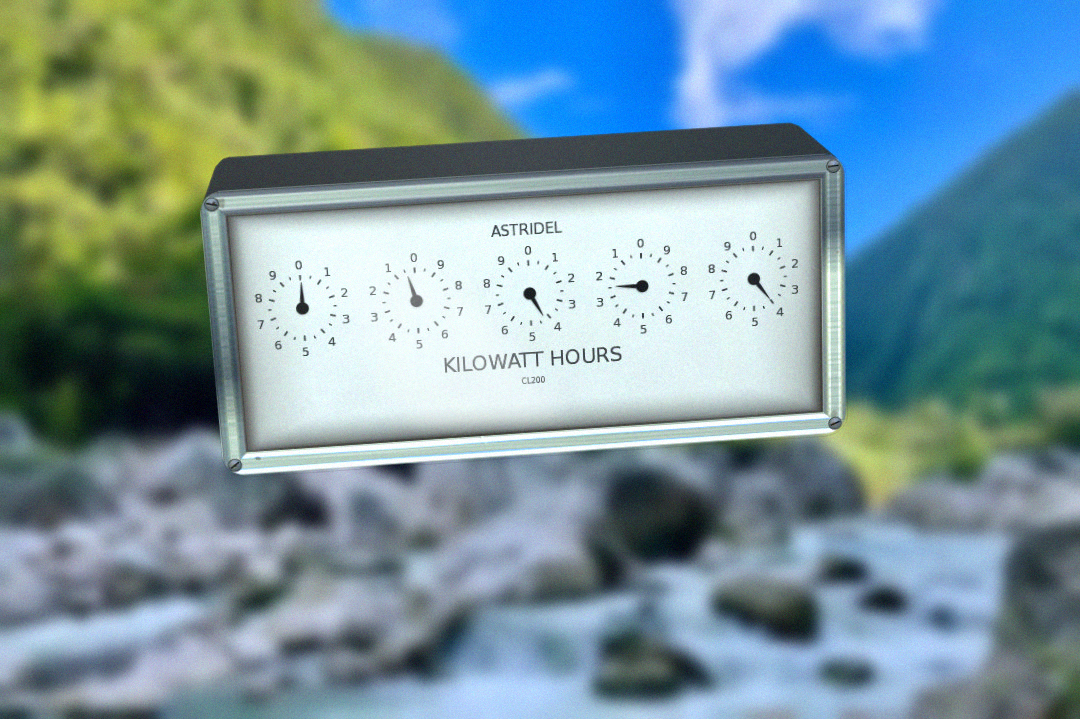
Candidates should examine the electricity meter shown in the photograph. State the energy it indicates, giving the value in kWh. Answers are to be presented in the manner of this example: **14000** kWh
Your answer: **424** kWh
